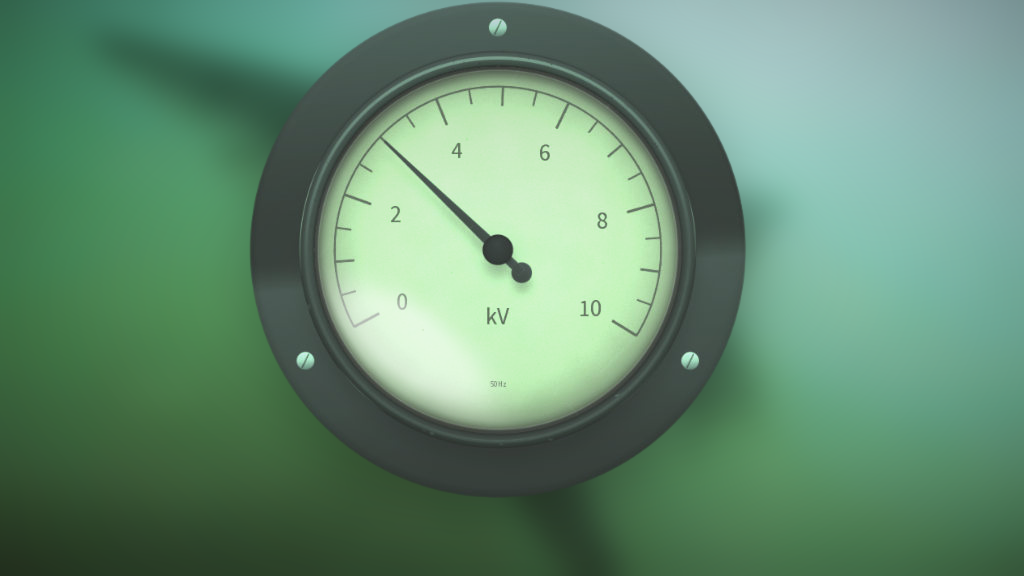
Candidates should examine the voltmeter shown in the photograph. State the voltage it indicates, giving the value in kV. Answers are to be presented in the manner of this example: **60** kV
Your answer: **3** kV
